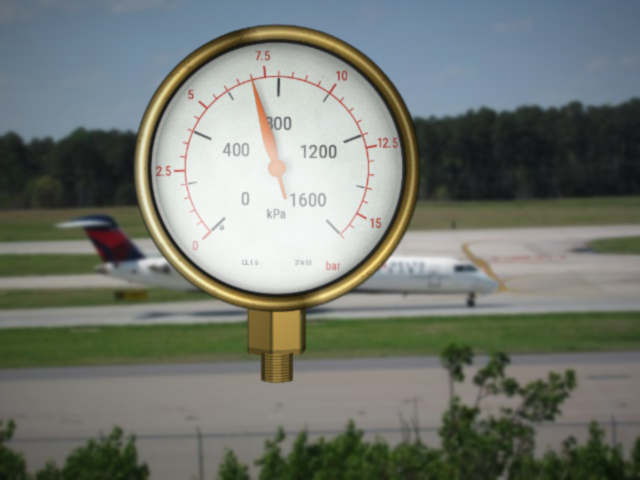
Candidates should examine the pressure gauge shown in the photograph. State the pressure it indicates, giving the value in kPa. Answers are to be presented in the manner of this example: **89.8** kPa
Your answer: **700** kPa
